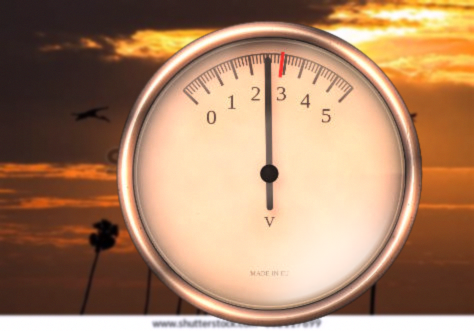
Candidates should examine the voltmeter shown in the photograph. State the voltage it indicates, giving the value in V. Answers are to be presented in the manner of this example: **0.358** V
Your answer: **2.5** V
